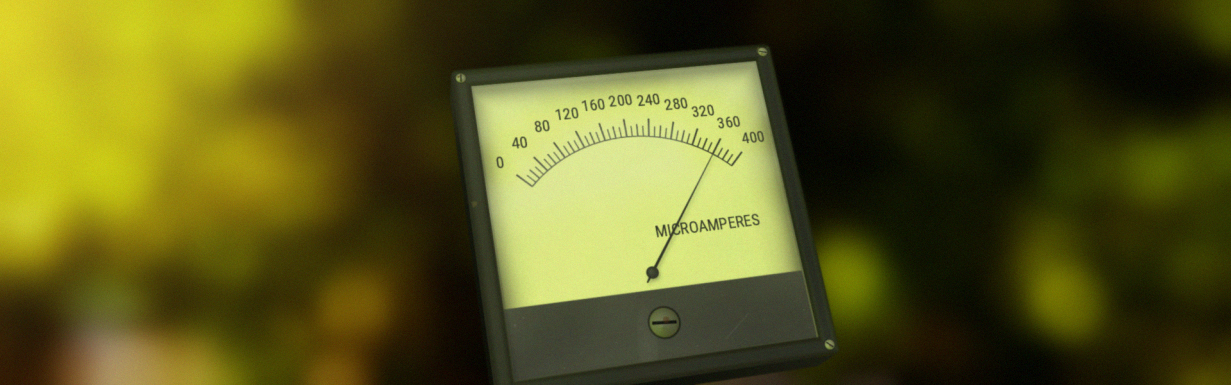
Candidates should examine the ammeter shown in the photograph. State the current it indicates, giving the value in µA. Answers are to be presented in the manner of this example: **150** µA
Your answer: **360** µA
